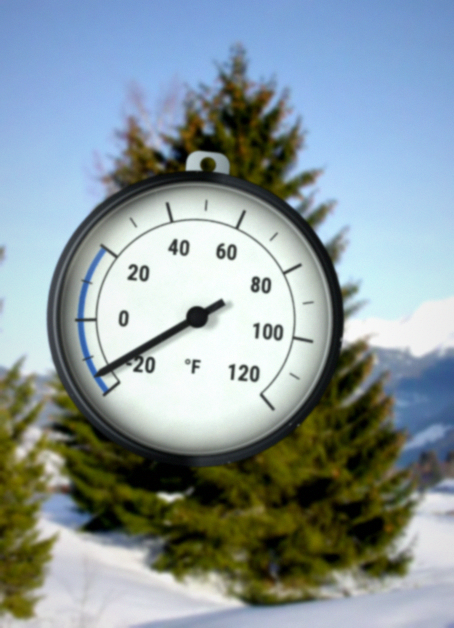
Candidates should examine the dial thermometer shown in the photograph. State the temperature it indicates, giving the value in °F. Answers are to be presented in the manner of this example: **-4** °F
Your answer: **-15** °F
